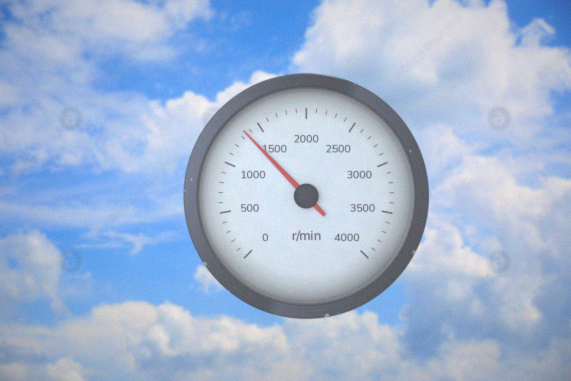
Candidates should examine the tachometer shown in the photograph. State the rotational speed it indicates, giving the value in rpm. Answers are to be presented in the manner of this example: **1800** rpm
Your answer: **1350** rpm
